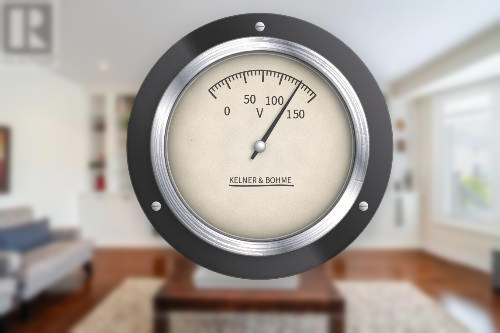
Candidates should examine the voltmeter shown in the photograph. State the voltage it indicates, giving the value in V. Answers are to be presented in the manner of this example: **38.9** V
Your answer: **125** V
